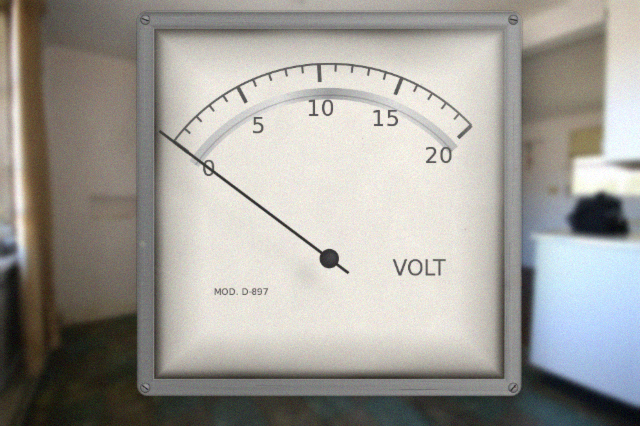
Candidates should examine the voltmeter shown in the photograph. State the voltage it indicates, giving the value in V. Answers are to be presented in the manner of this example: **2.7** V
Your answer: **0** V
